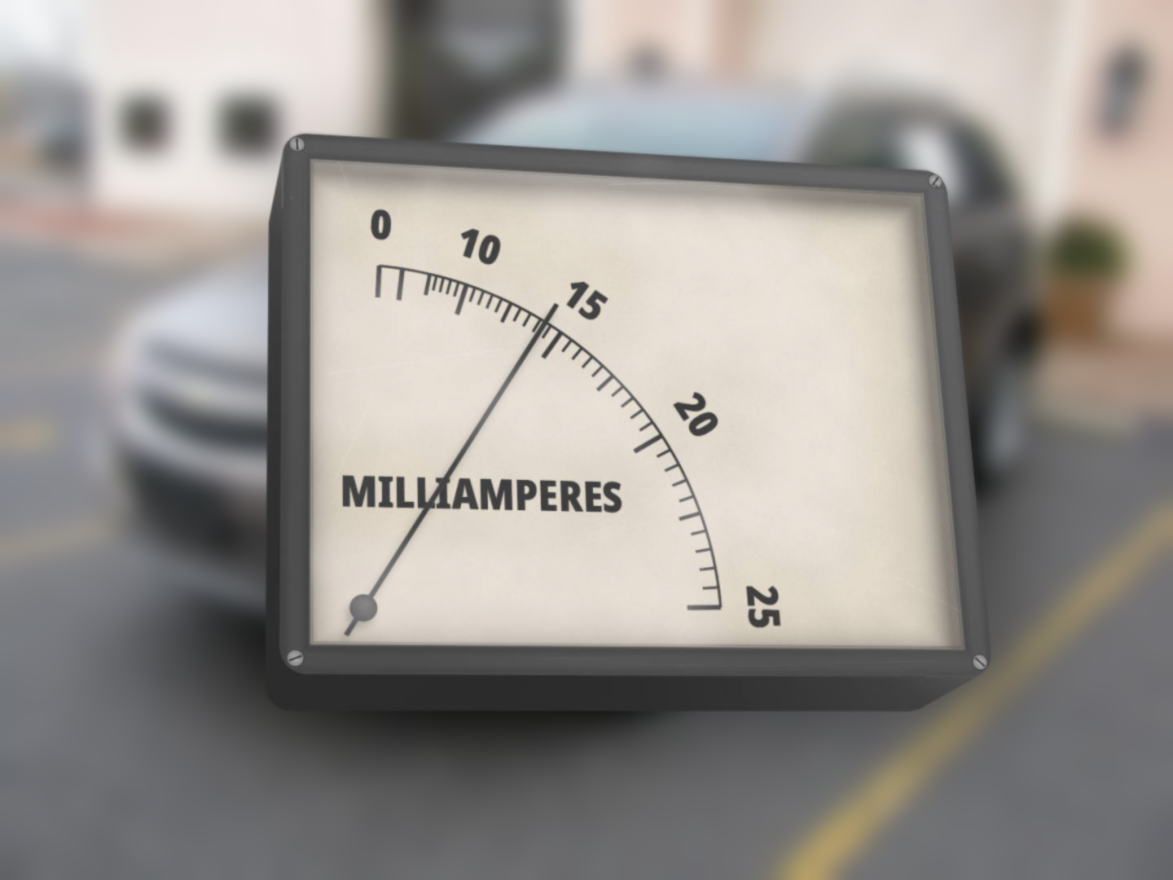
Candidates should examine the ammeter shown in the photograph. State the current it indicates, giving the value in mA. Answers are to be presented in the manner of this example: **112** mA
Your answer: **14.25** mA
